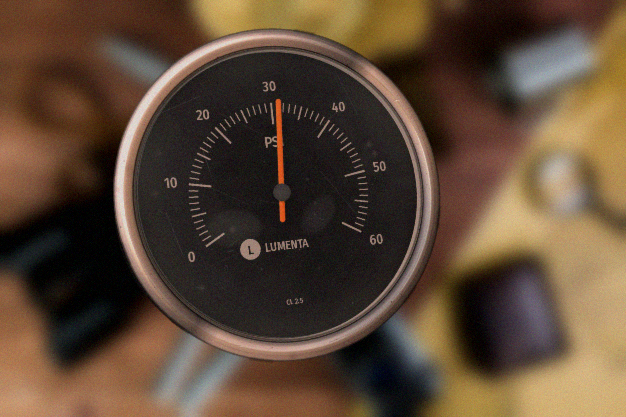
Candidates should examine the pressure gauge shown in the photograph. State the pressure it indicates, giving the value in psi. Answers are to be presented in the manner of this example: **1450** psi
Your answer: **31** psi
